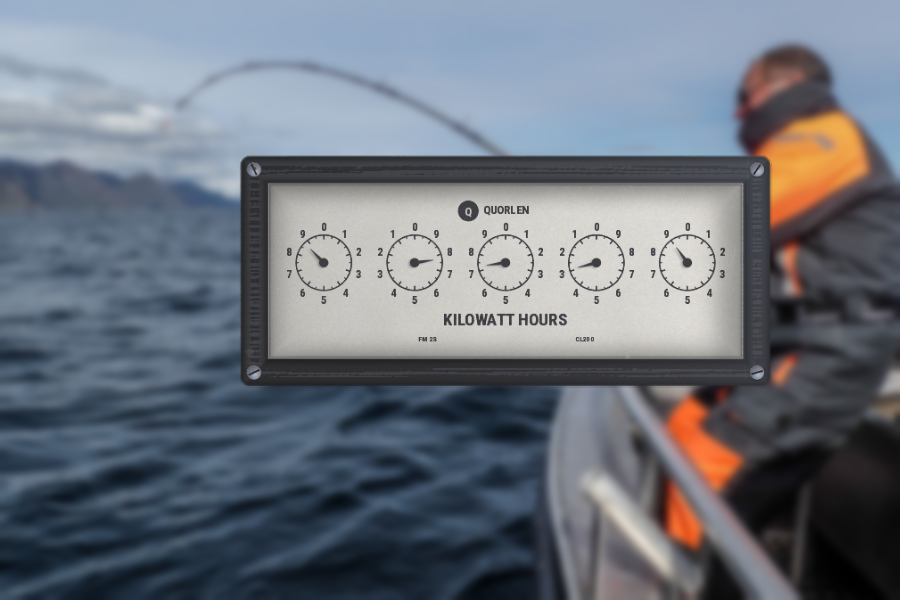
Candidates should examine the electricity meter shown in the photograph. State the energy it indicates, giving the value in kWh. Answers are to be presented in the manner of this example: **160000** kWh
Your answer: **87729** kWh
